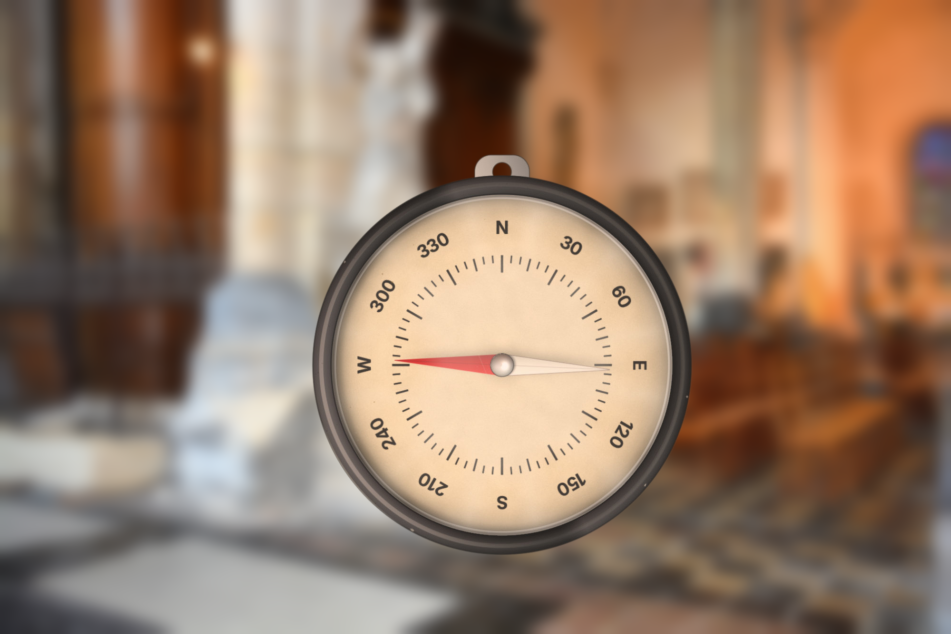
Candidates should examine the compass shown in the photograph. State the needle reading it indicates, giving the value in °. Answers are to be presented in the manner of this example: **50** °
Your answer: **272.5** °
